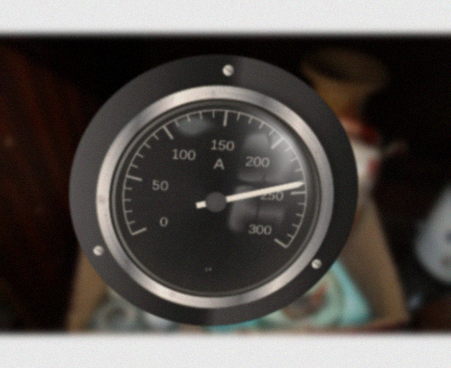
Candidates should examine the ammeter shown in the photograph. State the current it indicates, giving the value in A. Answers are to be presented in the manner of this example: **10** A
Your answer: **240** A
